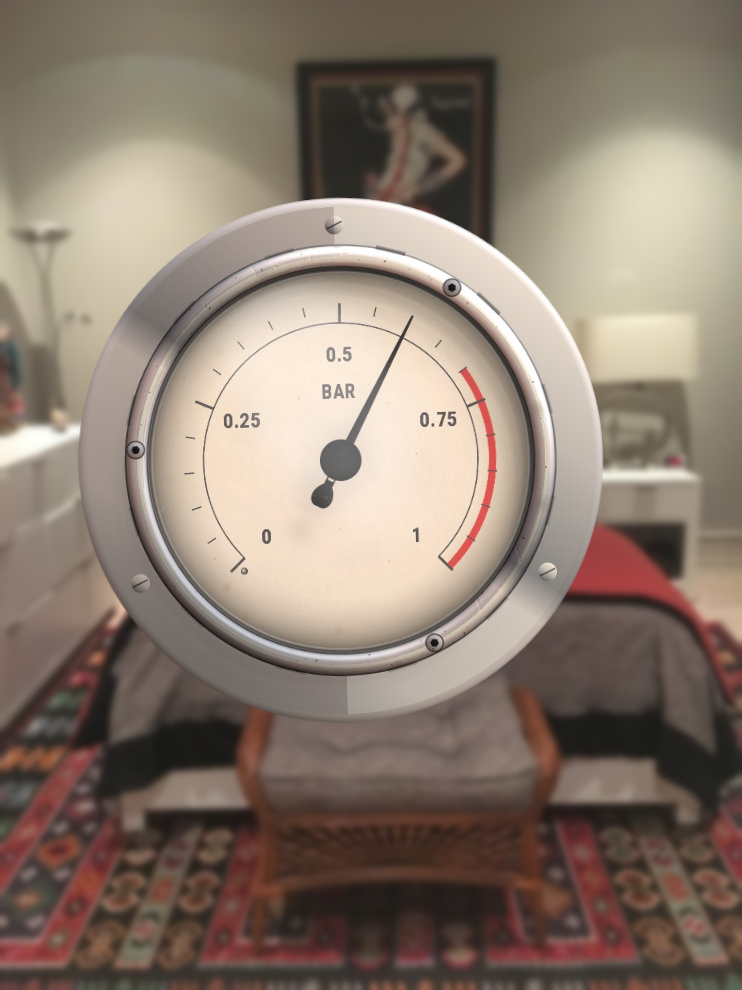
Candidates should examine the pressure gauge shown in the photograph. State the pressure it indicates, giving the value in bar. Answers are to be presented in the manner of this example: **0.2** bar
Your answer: **0.6** bar
